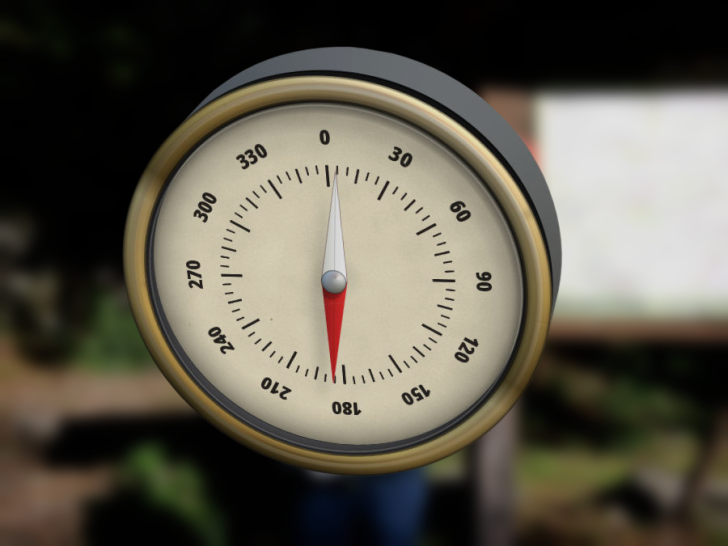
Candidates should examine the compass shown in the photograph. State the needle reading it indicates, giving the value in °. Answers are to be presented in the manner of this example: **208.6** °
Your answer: **185** °
